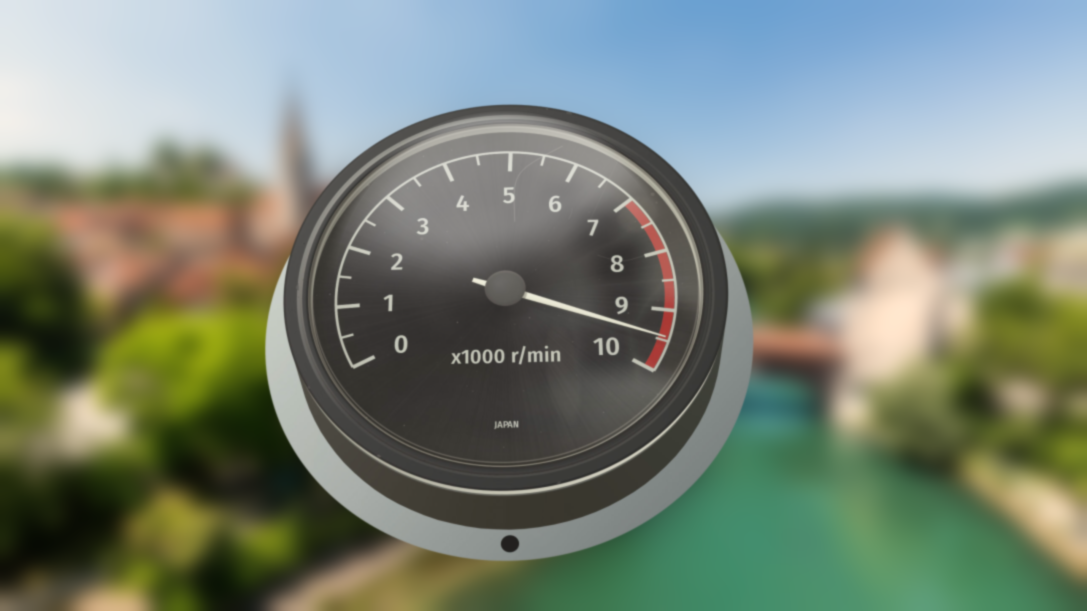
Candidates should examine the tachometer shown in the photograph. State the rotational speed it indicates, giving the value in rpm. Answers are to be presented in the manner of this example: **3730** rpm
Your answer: **9500** rpm
